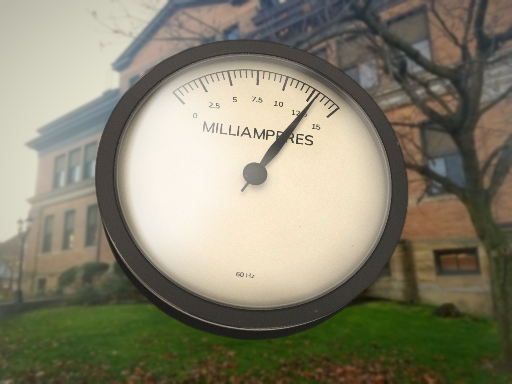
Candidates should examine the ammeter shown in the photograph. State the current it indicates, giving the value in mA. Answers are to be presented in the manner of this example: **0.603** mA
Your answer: **13** mA
